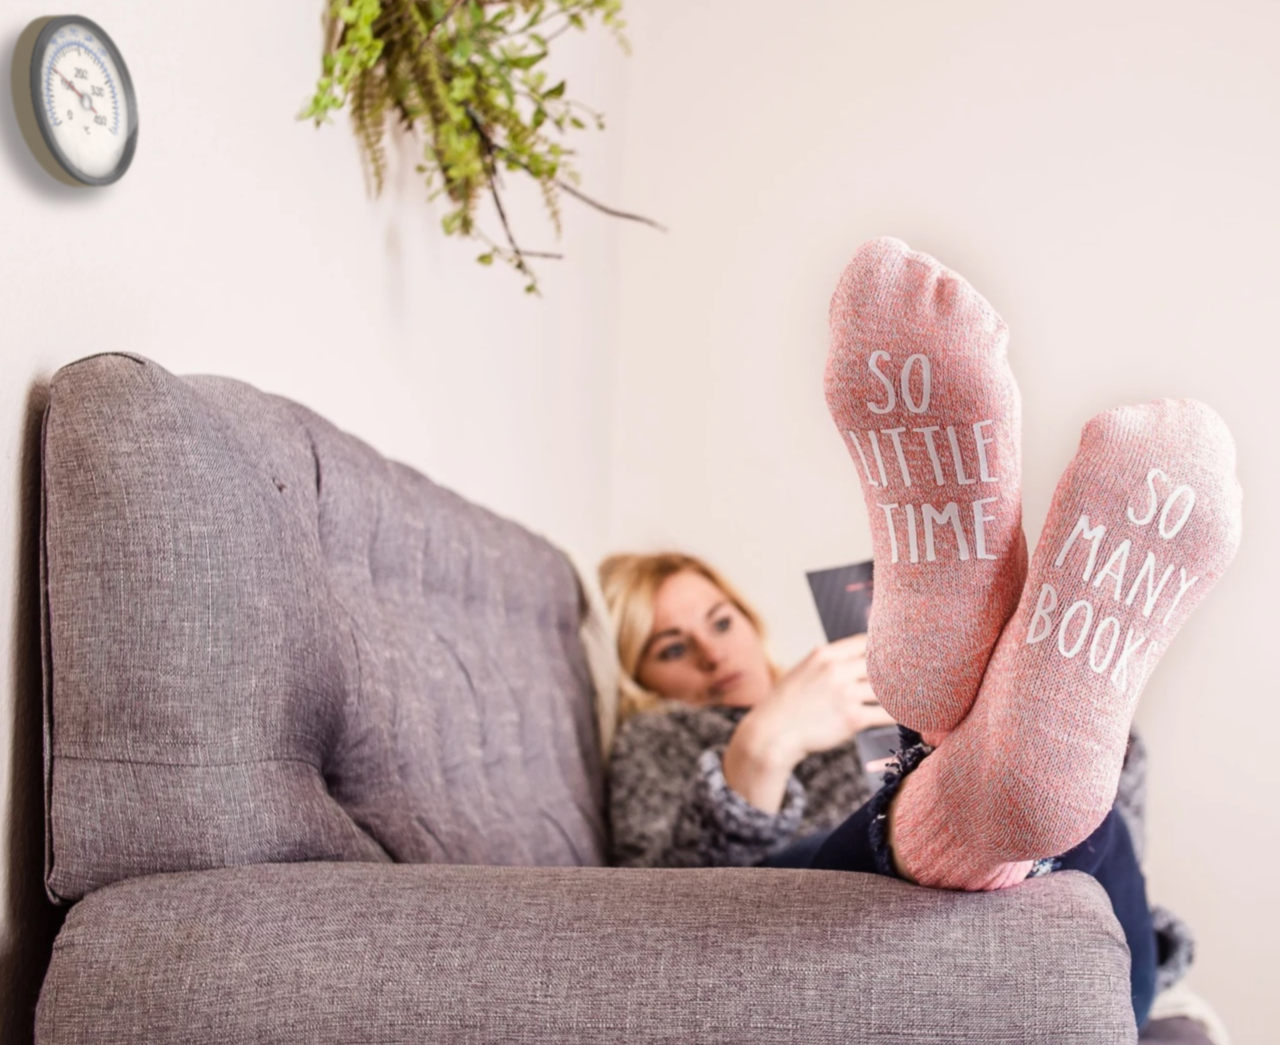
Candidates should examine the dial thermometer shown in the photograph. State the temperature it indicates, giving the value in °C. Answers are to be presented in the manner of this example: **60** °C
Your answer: **100** °C
